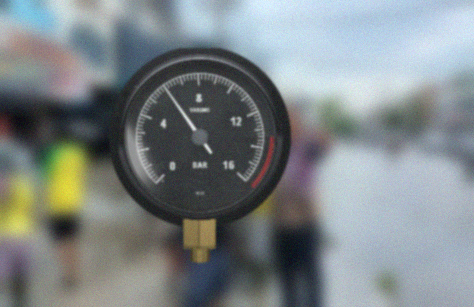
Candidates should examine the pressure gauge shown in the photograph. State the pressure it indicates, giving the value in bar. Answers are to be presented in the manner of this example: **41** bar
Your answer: **6** bar
